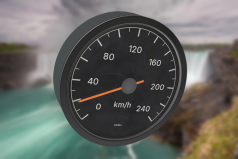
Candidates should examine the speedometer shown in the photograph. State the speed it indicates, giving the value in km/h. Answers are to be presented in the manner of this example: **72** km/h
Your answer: **20** km/h
